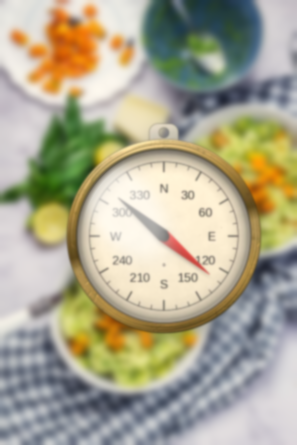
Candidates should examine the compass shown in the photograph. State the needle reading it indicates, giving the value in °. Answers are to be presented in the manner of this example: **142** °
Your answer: **130** °
